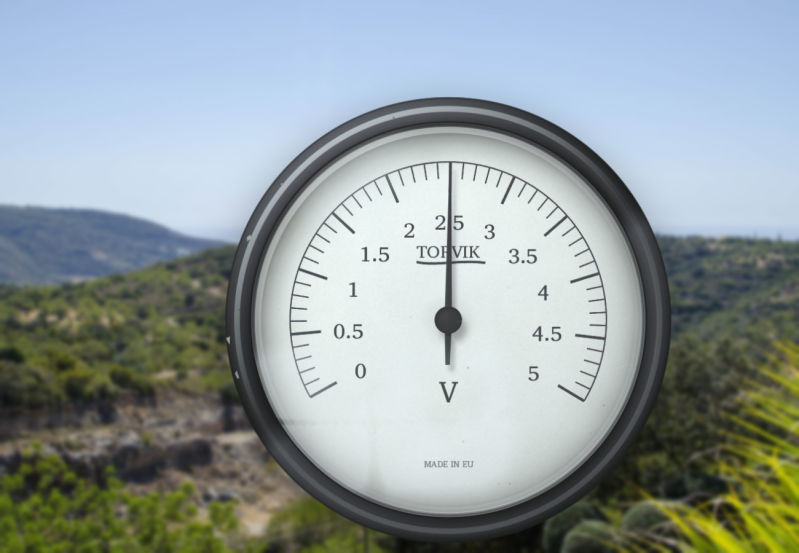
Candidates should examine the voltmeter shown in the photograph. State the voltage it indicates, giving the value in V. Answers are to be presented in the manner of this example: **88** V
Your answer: **2.5** V
